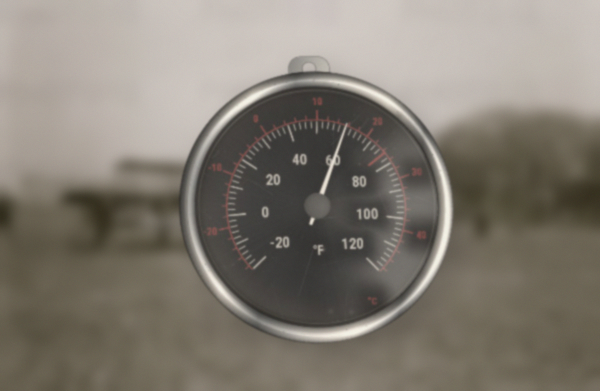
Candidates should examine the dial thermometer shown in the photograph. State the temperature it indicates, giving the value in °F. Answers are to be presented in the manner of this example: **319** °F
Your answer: **60** °F
